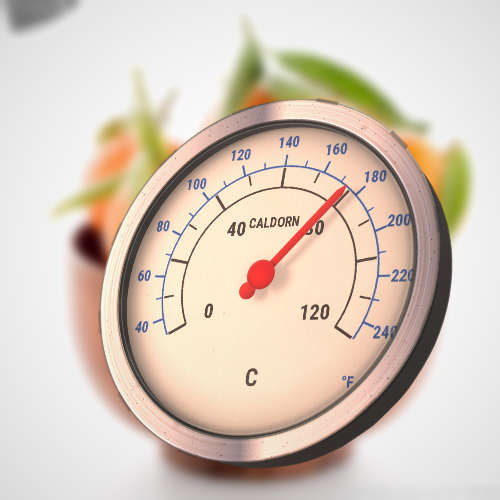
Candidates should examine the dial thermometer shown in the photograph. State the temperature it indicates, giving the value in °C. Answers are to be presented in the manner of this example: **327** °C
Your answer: **80** °C
